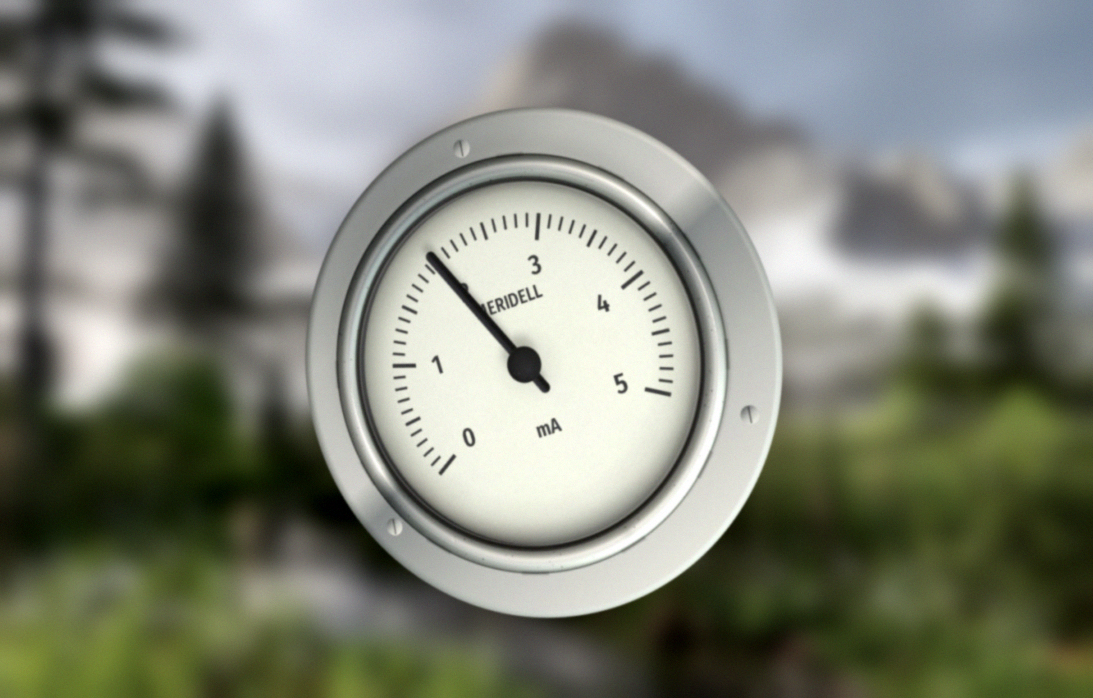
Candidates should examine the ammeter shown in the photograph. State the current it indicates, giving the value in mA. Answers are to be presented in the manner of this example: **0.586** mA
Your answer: **2** mA
